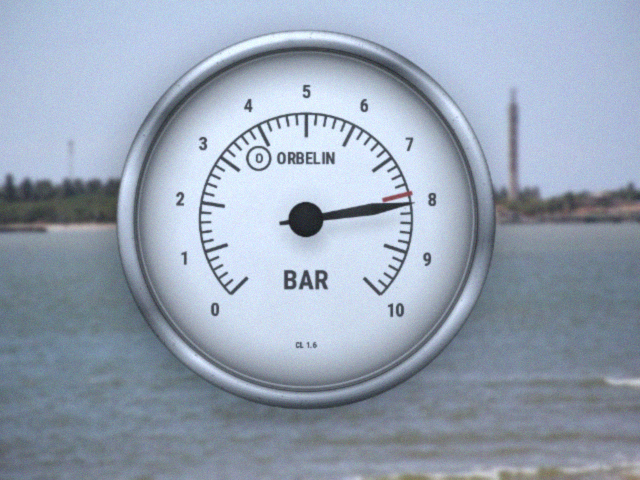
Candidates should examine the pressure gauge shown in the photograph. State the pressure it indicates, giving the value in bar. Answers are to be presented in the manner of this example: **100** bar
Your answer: **8** bar
